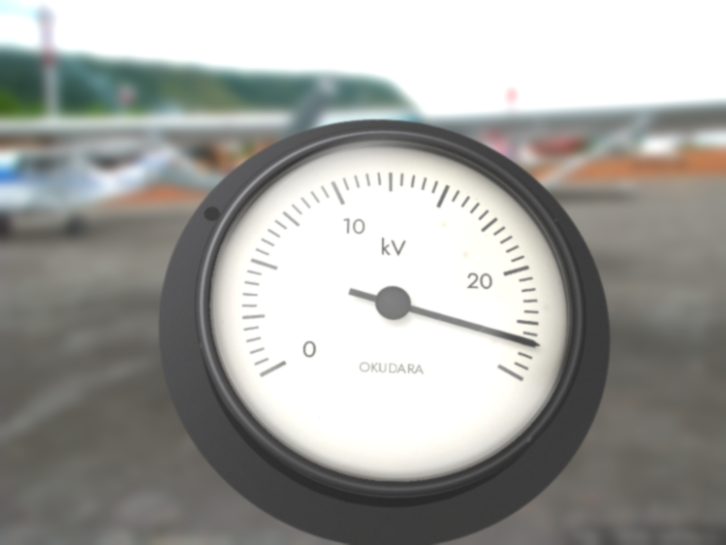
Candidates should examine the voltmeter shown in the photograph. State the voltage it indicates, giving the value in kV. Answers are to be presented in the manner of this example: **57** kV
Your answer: **23.5** kV
